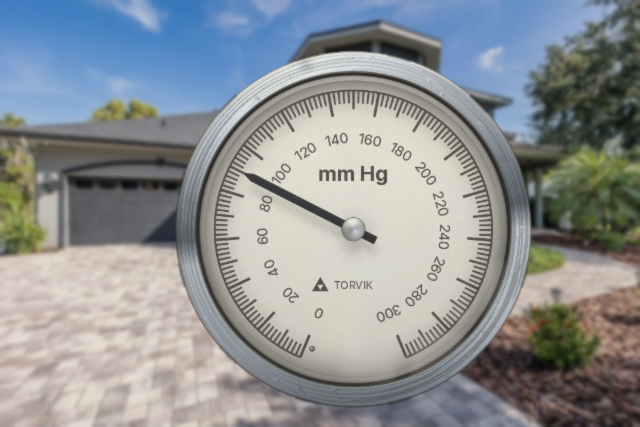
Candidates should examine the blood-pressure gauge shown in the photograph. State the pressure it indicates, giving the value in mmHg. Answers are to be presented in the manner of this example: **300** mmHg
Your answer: **90** mmHg
